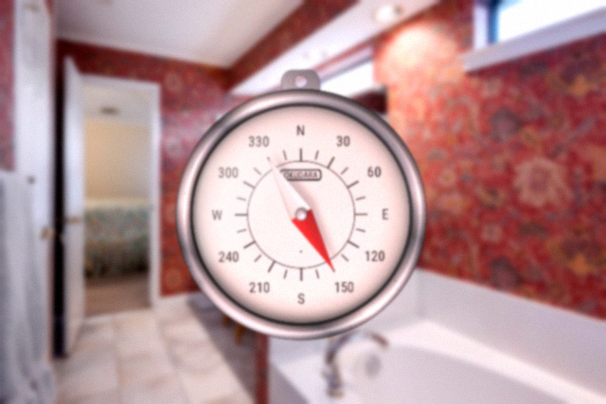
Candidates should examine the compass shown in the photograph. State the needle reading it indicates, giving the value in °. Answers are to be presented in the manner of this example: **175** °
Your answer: **150** °
